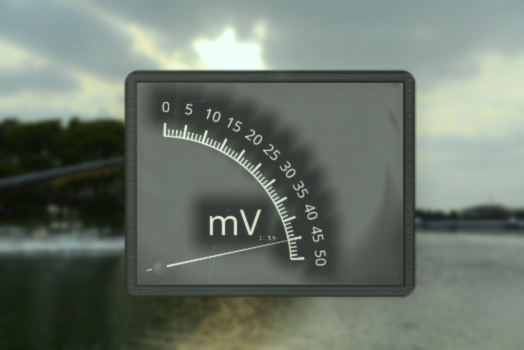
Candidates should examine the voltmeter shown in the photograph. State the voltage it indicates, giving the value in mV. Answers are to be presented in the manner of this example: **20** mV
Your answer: **45** mV
